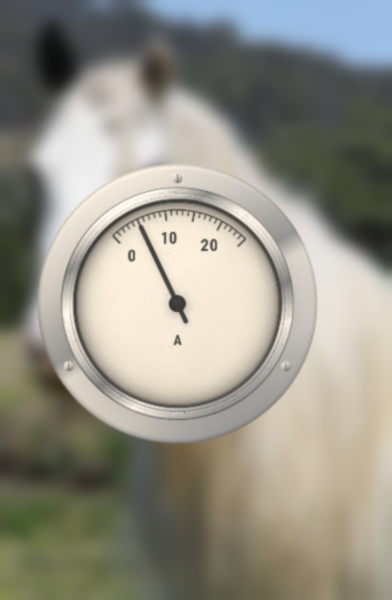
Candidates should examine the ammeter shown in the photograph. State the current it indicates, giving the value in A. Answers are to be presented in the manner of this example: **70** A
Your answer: **5** A
